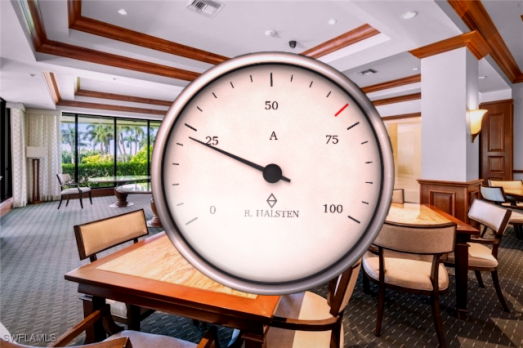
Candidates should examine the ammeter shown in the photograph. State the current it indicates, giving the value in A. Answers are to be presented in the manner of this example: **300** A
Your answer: **22.5** A
